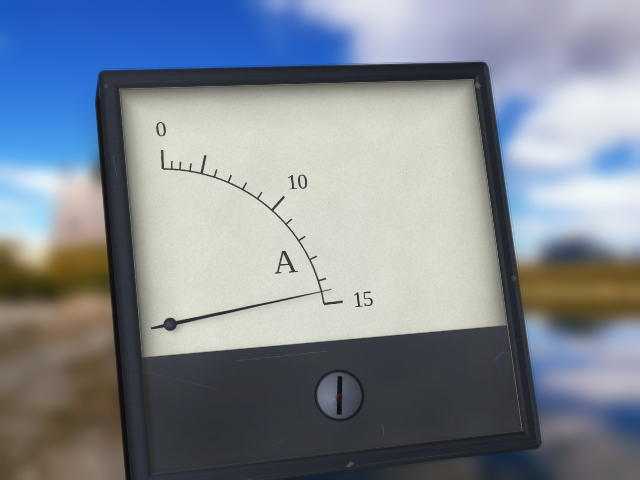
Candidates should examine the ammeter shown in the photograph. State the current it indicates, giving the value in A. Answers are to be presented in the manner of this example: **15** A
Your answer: **14.5** A
